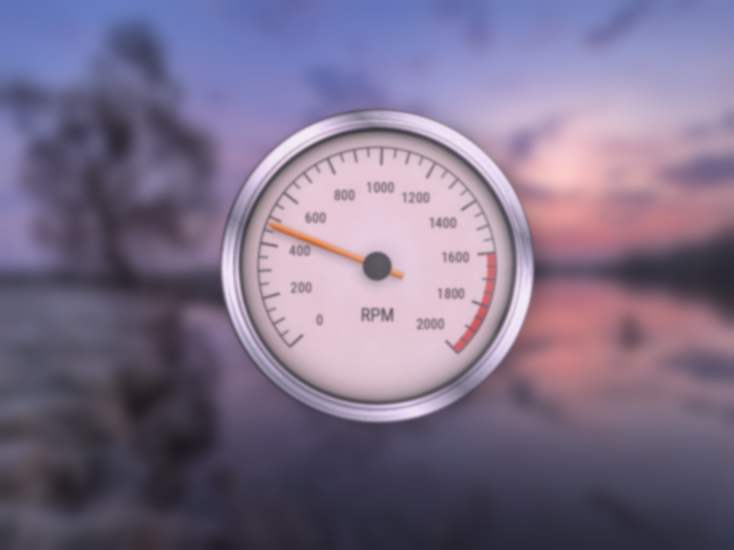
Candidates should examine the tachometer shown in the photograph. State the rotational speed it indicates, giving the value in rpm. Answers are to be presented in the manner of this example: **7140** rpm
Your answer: **475** rpm
